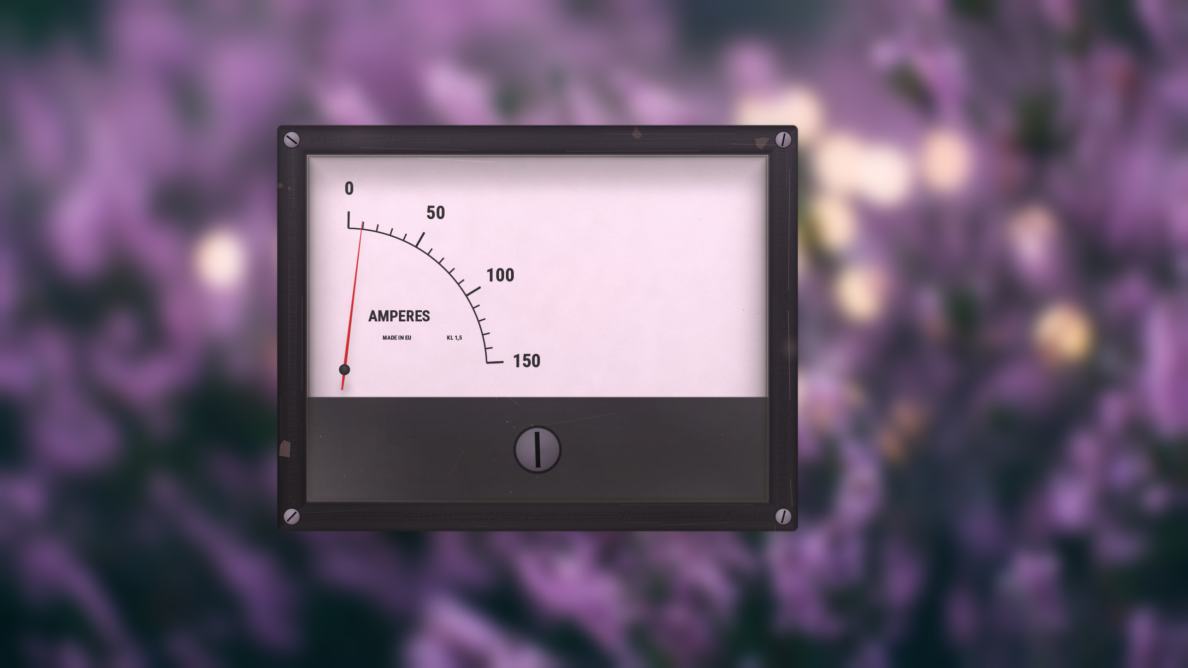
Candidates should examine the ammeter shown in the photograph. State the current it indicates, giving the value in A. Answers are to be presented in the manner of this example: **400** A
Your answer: **10** A
